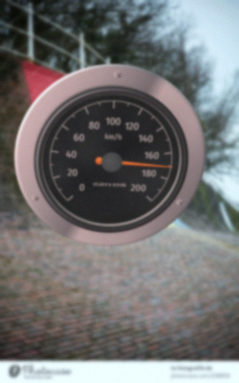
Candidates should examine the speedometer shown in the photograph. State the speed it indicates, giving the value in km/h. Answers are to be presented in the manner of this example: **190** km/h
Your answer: **170** km/h
